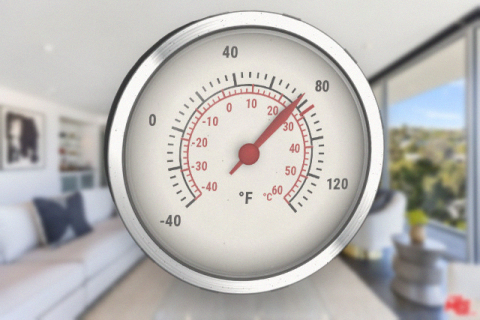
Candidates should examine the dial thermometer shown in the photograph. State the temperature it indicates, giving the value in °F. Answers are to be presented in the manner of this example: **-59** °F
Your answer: **76** °F
